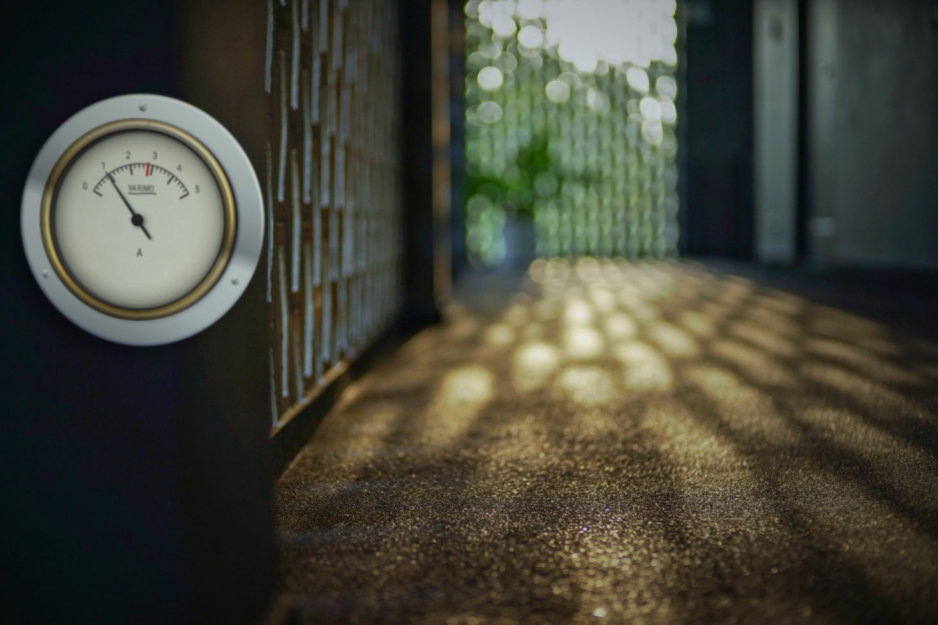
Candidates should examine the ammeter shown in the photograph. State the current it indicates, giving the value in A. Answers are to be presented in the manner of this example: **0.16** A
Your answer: **1** A
